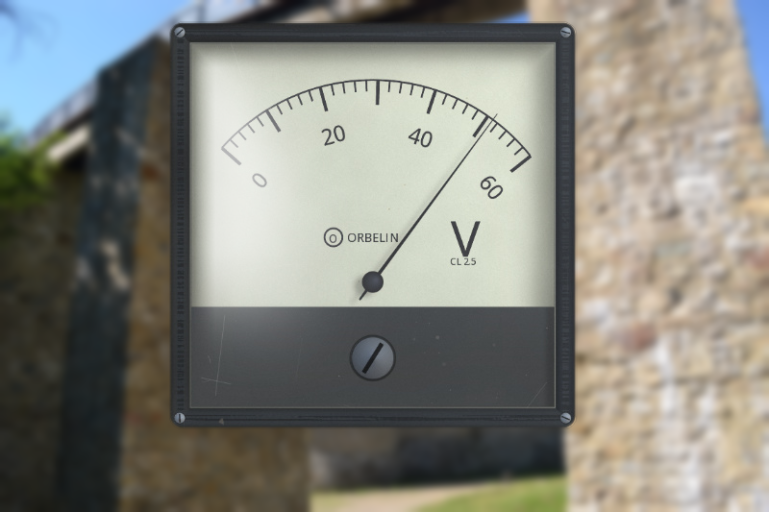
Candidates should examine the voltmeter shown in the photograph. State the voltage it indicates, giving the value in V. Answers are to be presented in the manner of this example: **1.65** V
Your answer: **51** V
